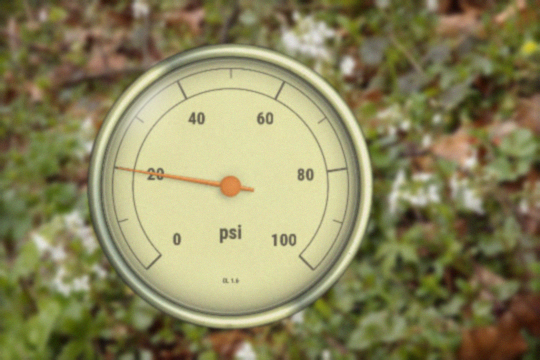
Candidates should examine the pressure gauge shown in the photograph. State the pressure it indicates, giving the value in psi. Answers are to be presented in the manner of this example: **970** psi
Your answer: **20** psi
